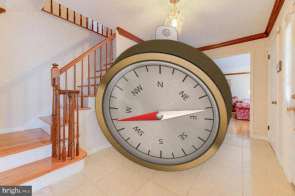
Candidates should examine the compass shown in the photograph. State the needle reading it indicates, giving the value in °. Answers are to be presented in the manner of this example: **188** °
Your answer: **255** °
